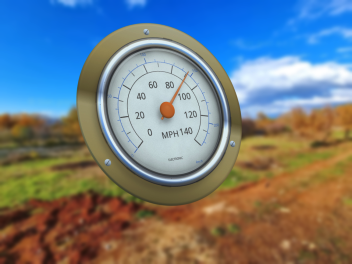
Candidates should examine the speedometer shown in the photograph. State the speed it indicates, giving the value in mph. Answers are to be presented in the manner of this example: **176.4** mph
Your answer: **90** mph
